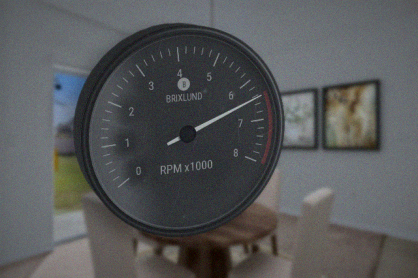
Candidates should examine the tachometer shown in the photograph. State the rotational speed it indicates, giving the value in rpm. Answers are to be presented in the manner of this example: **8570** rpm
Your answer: **6400** rpm
